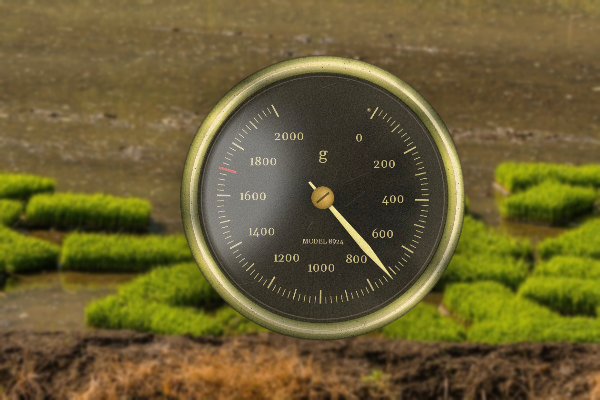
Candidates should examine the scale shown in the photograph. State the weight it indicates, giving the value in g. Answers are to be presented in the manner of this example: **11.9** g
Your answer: **720** g
